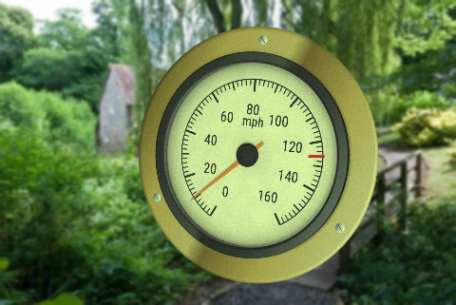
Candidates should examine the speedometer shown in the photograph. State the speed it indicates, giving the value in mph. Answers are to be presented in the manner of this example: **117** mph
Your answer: **10** mph
